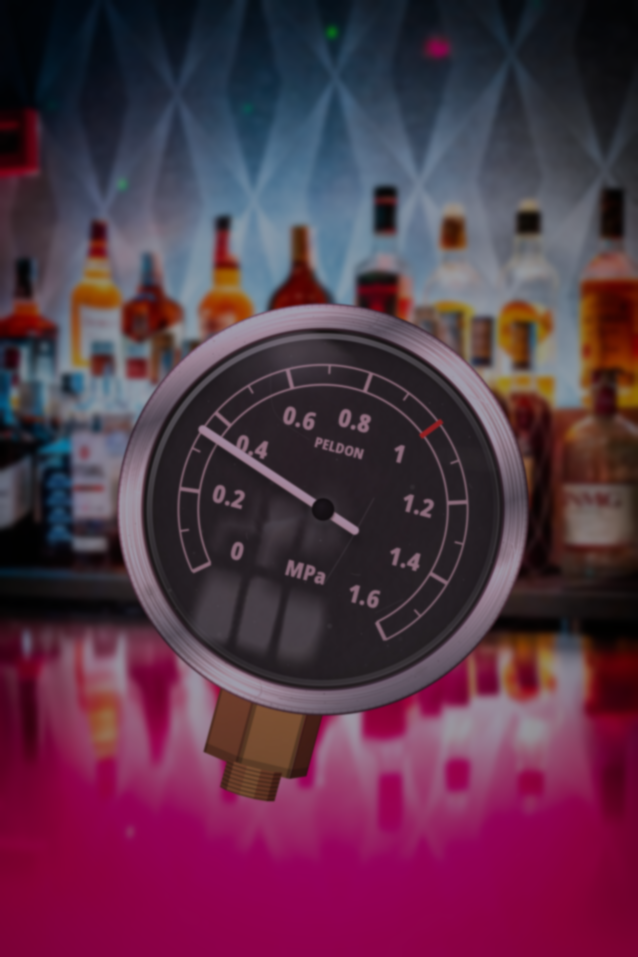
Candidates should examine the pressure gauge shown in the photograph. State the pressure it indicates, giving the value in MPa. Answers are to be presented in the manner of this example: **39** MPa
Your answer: **0.35** MPa
